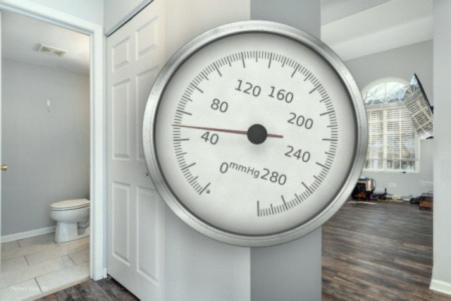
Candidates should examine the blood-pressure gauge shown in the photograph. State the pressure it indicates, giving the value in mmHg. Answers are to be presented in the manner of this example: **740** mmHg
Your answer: **50** mmHg
